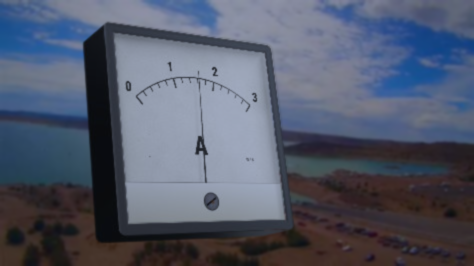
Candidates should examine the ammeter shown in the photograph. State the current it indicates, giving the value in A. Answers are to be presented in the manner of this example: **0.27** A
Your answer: **1.6** A
